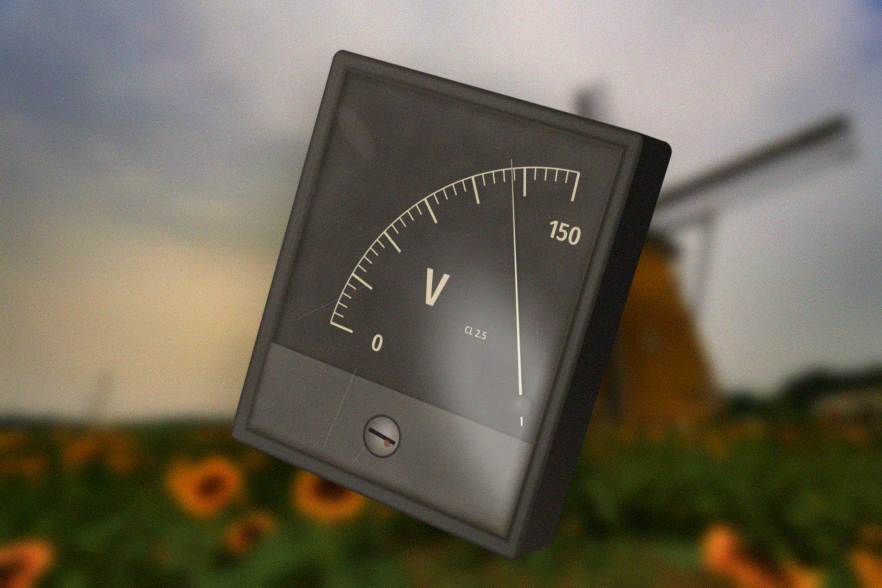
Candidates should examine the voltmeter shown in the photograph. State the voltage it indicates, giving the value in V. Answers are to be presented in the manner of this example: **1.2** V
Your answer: **120** V
